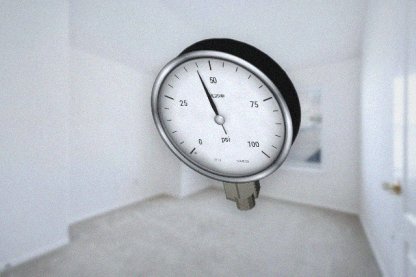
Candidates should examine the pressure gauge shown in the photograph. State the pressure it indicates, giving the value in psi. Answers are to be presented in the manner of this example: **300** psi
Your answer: **45** psi
